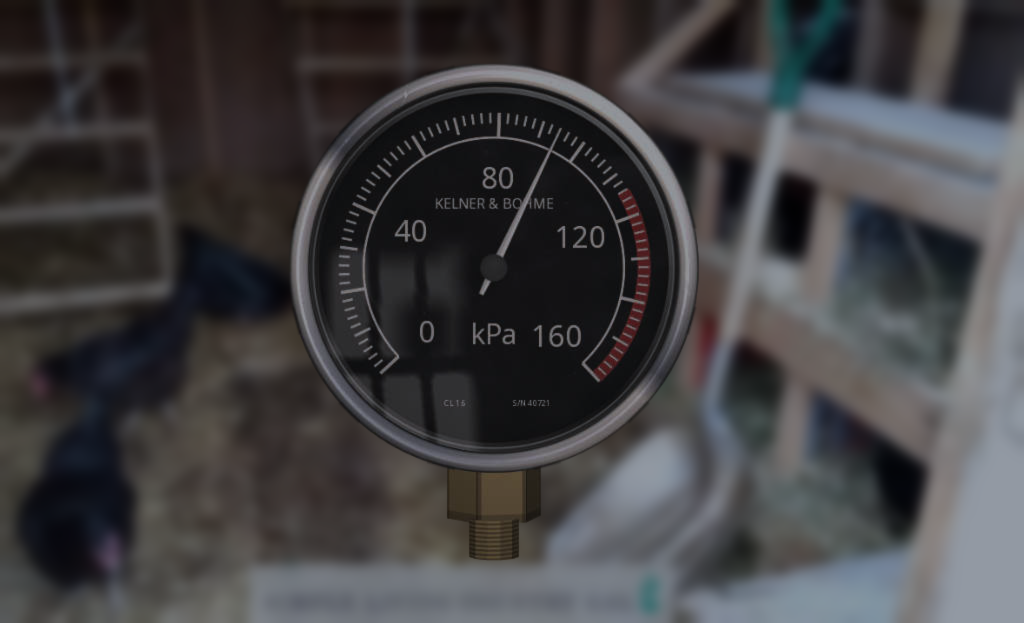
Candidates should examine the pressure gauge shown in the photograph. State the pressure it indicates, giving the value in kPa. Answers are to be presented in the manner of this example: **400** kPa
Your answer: **94** kPa
